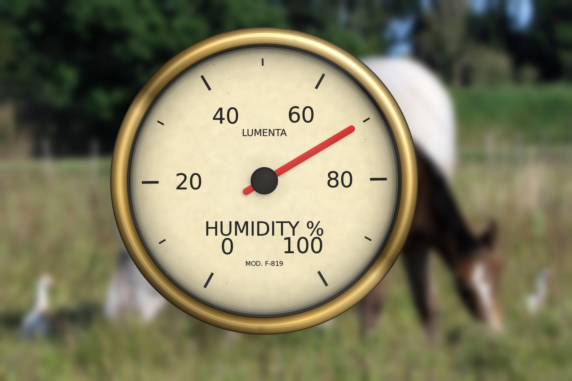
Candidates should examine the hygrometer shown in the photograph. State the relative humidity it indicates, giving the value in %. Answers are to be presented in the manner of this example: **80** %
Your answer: **70** %
